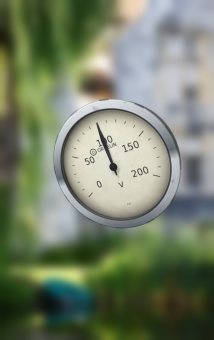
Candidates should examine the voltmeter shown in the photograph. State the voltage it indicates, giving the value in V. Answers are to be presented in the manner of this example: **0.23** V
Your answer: **100** V
